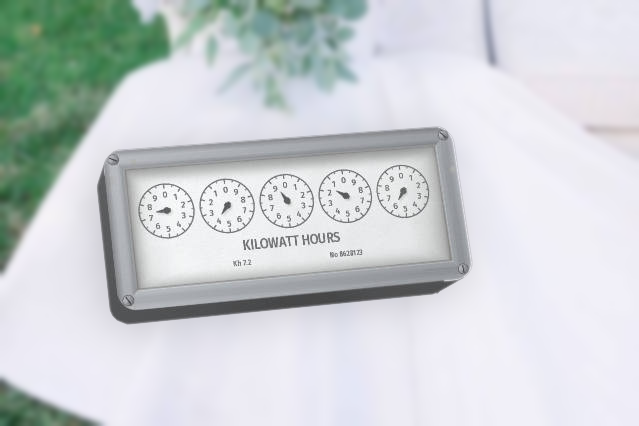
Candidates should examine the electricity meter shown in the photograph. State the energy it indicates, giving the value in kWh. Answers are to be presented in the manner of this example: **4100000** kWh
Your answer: **73916** kWh
